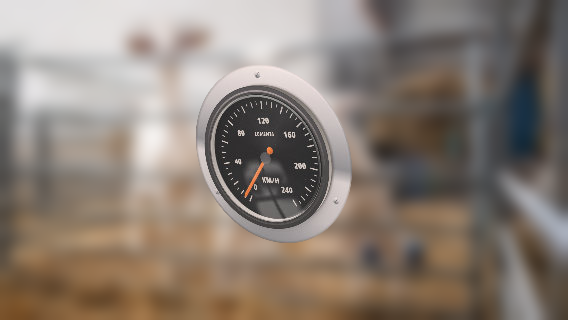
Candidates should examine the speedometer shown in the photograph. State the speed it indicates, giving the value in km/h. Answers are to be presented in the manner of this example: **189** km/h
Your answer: **5** km/h
